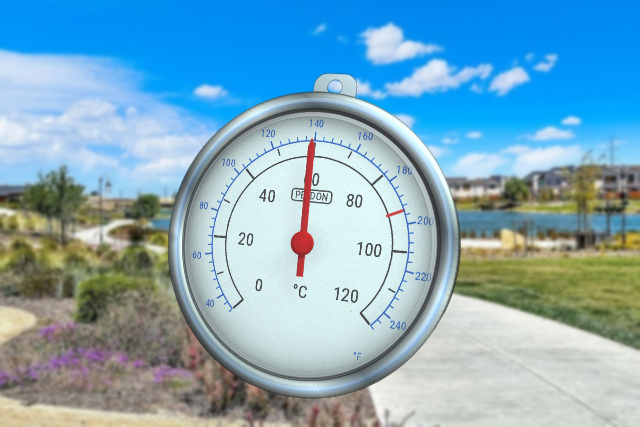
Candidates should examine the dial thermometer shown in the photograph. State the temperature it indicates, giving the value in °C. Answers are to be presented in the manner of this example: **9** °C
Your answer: **60** °C
